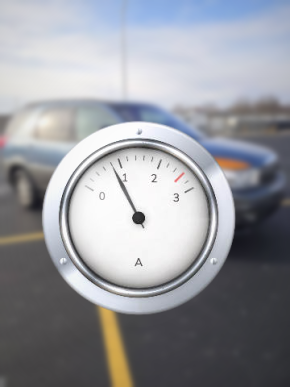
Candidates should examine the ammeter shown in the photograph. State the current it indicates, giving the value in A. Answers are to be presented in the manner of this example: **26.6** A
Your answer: **0.8** A
